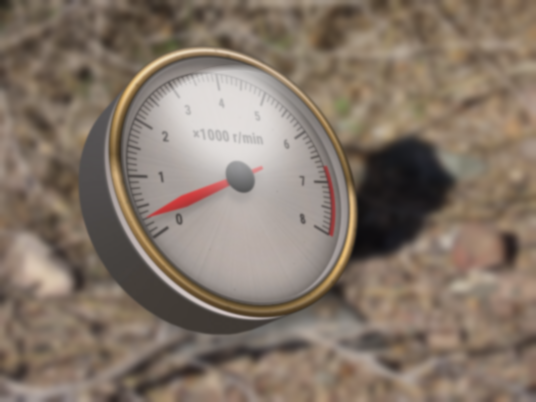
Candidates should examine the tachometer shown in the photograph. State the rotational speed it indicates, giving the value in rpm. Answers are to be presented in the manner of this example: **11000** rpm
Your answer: **300** rpm
